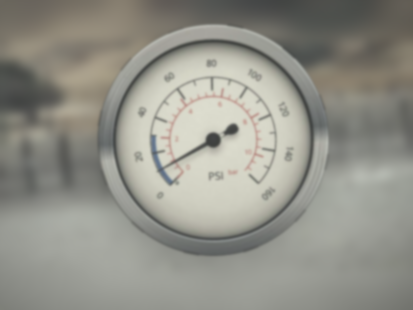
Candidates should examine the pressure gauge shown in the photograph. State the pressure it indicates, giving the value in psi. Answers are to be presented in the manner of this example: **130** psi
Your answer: **10** psi
